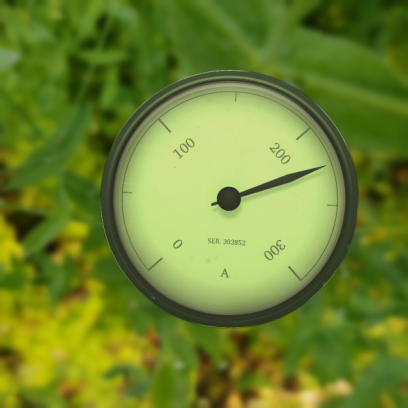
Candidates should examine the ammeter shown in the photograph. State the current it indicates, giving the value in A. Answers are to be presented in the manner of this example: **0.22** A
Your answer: **225** A
